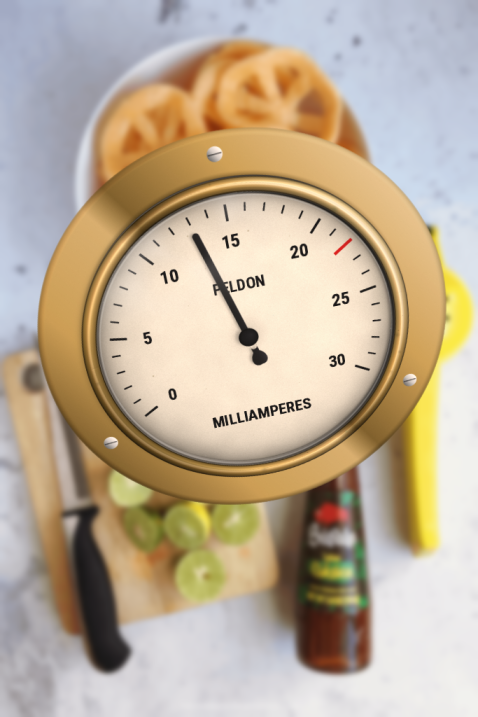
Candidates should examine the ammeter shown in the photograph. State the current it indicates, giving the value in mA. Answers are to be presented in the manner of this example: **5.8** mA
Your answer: **13** mA
